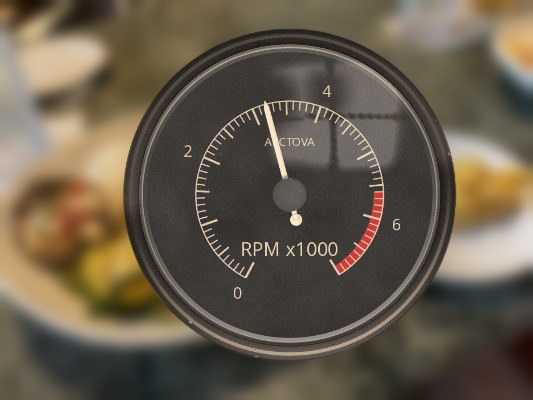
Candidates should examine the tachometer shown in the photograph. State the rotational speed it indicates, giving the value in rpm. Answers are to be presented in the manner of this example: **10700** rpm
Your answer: **3200** rpm
